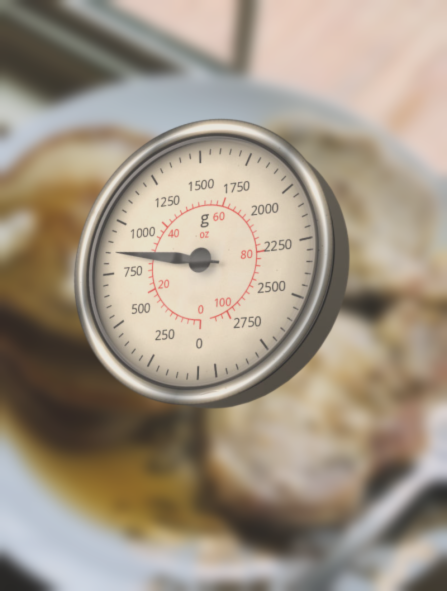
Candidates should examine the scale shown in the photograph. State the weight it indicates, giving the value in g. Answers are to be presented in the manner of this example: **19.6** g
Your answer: **850** g
